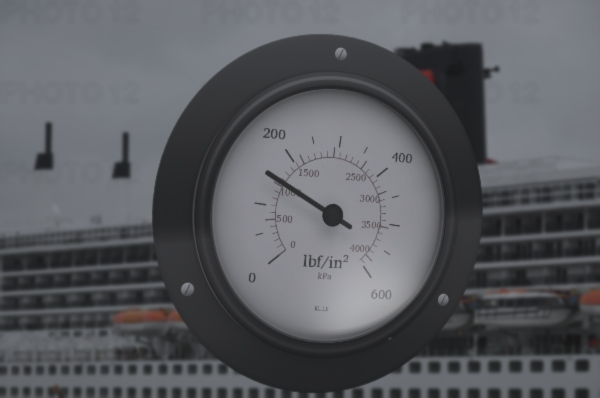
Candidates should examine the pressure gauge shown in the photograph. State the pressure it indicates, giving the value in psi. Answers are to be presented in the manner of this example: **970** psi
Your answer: **150** psi
